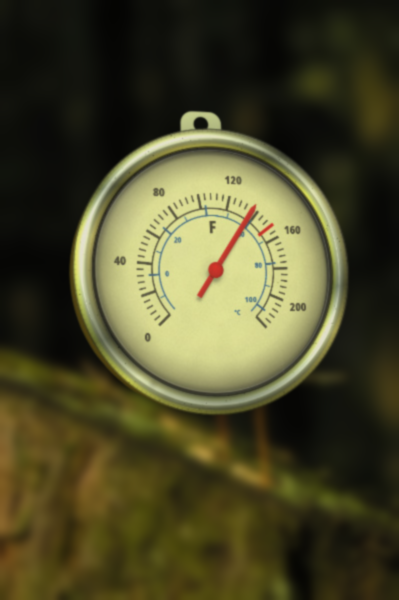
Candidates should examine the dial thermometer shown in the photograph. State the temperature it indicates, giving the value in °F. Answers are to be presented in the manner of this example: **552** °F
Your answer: **136** °F
